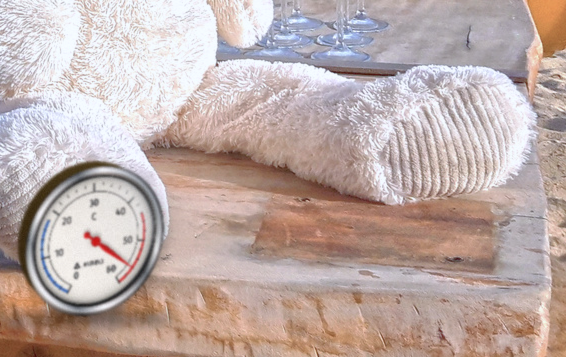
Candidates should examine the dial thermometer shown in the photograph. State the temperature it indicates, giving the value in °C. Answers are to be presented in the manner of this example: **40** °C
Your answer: **56** °C
